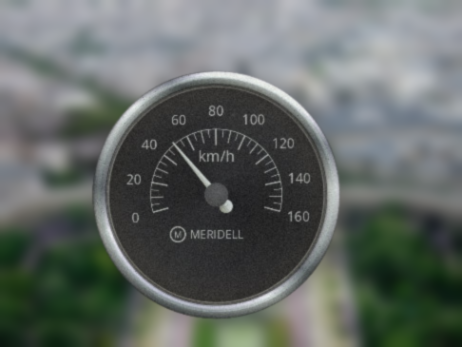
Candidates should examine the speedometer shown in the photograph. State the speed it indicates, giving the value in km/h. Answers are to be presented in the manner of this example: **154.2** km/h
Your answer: **50** km/h
